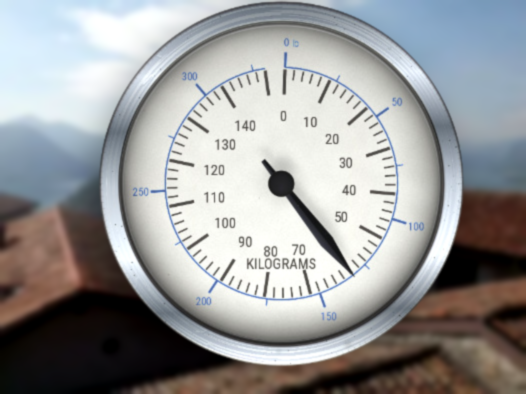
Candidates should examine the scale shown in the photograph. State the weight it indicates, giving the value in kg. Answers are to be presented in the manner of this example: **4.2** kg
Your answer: **60** kg
